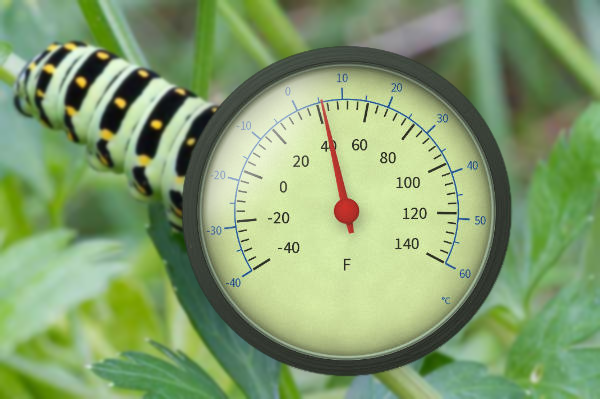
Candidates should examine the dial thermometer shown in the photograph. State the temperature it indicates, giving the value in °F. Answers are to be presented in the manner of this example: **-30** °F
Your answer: **42** °F
